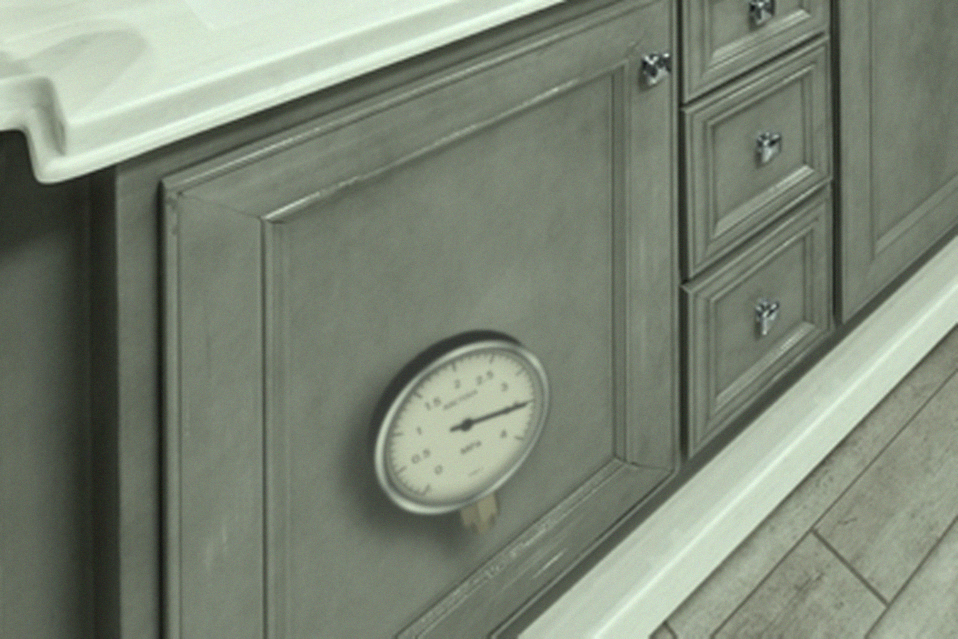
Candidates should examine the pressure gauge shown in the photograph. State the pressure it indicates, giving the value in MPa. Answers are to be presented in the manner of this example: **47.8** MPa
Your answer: **3.5** MPa
